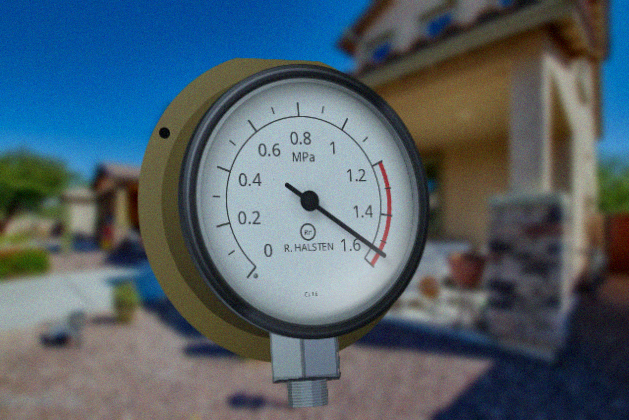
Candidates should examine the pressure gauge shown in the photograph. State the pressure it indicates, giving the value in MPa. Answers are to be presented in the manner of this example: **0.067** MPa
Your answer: **1.55** MPa
